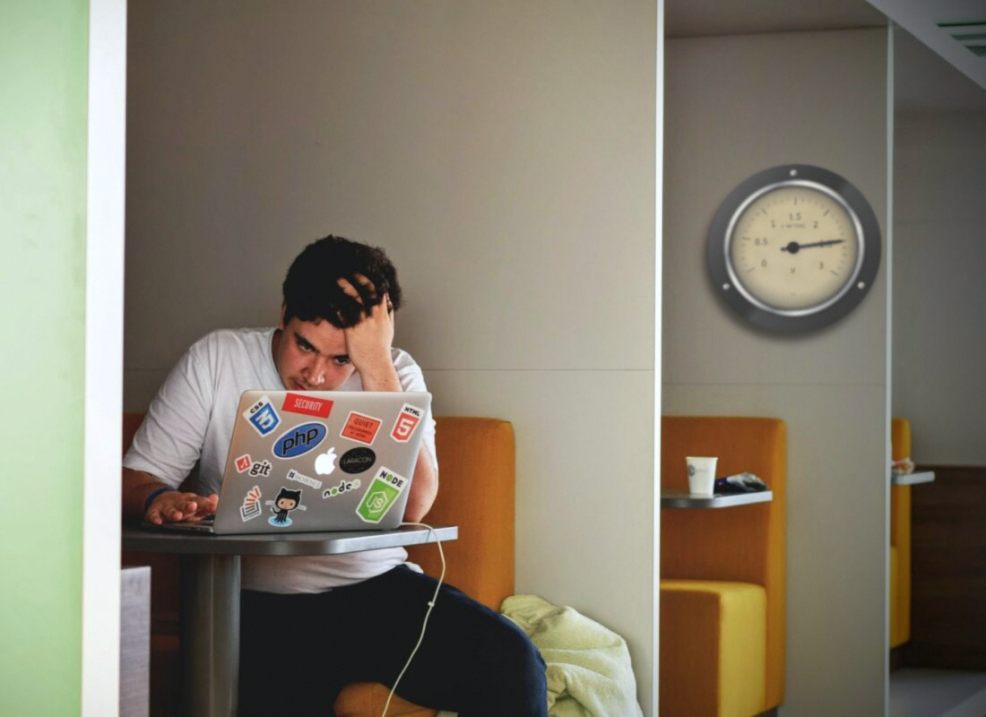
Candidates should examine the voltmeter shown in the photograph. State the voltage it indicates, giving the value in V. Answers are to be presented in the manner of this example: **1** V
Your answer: **2.5** V
